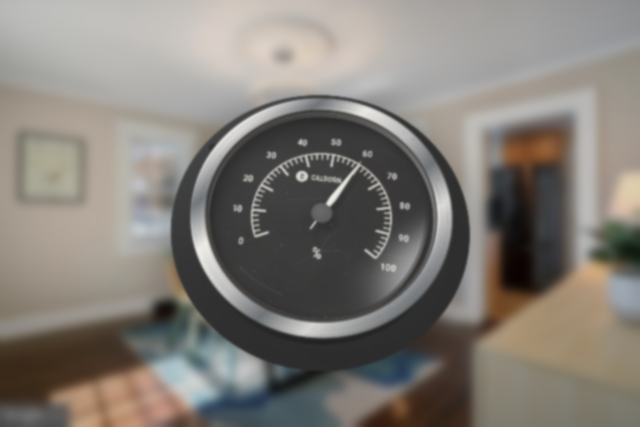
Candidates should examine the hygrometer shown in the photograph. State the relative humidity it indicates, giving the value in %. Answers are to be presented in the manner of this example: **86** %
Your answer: **60** %
